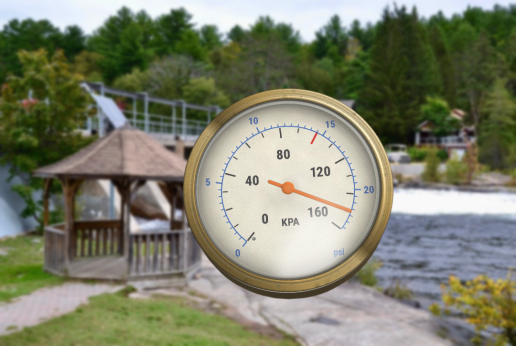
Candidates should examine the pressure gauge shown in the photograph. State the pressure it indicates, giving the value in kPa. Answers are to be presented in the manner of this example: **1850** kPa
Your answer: **150** kPa
